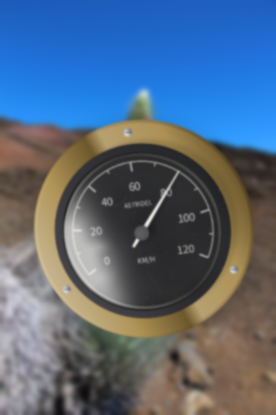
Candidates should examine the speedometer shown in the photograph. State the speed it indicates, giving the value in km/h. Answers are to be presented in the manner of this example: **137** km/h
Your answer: **80** km/h
